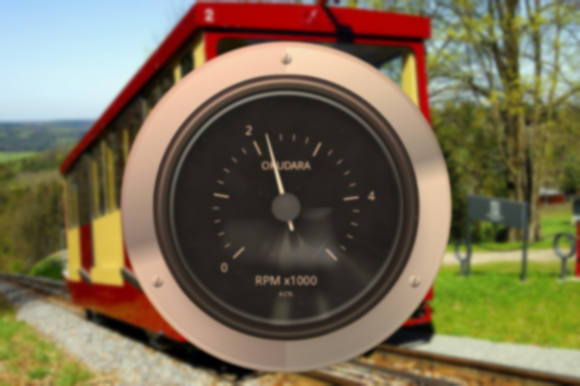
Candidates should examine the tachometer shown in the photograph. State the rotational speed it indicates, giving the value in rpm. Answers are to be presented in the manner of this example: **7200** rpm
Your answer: **2200** rpm
